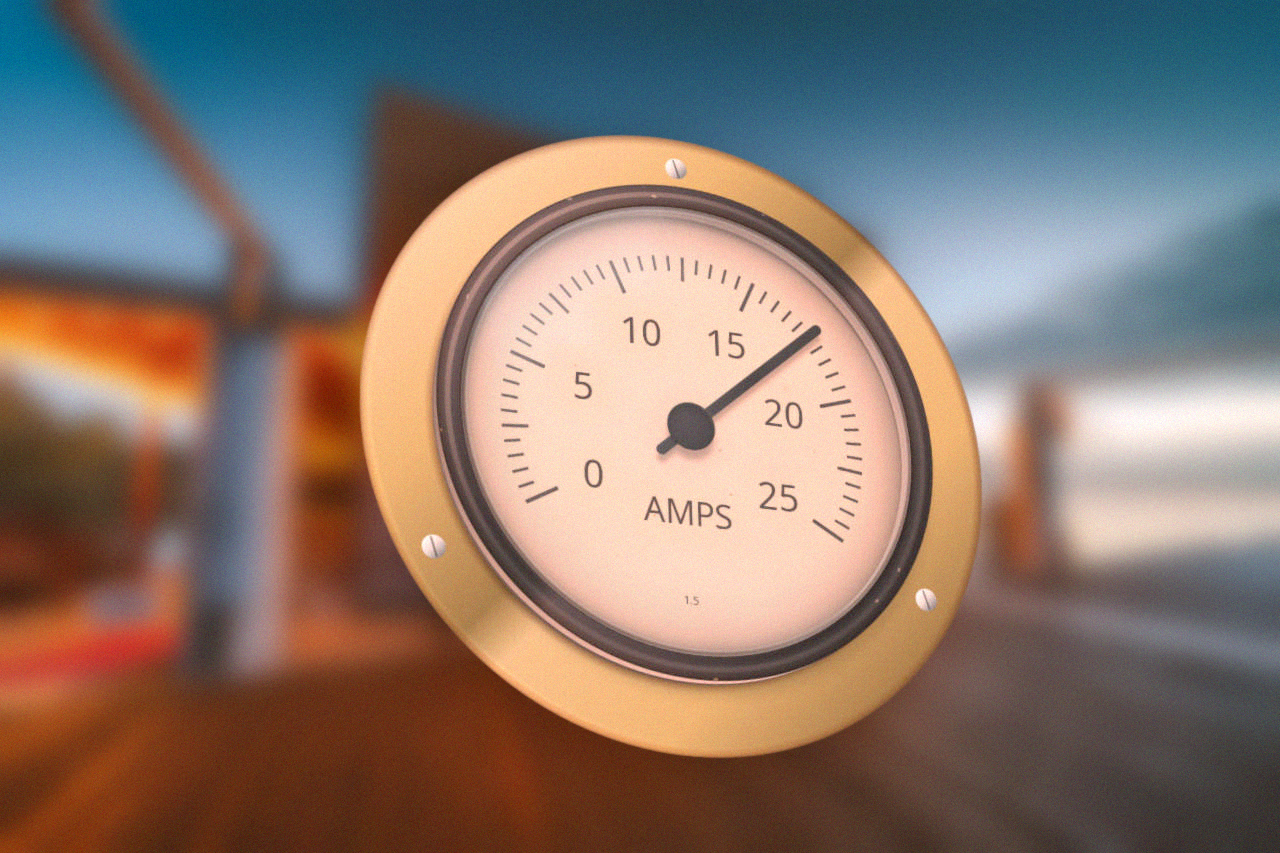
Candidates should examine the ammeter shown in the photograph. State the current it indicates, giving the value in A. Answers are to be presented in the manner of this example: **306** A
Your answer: **17.5** A
